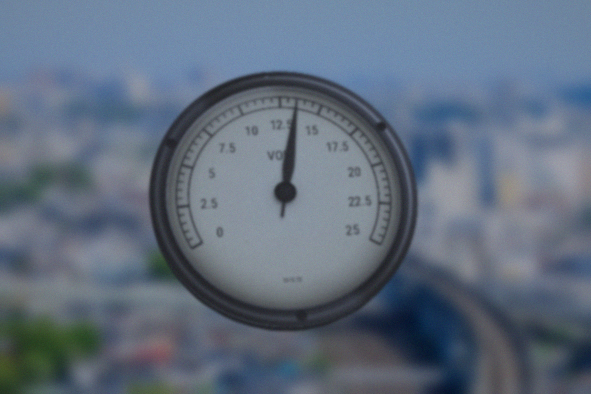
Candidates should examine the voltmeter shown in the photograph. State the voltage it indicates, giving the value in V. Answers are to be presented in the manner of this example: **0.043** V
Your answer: **13.5** V
